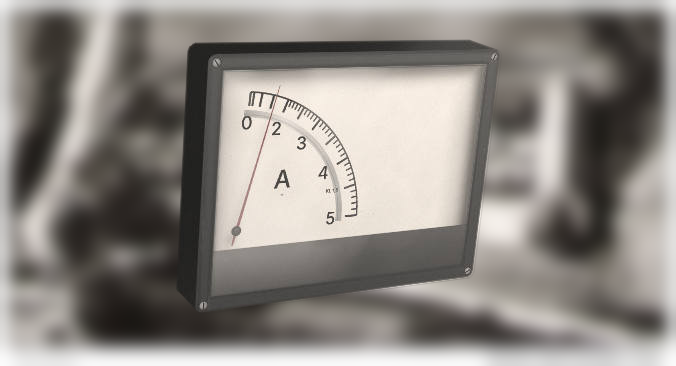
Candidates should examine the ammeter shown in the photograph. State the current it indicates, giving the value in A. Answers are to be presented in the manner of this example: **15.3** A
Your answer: **1.5** A
